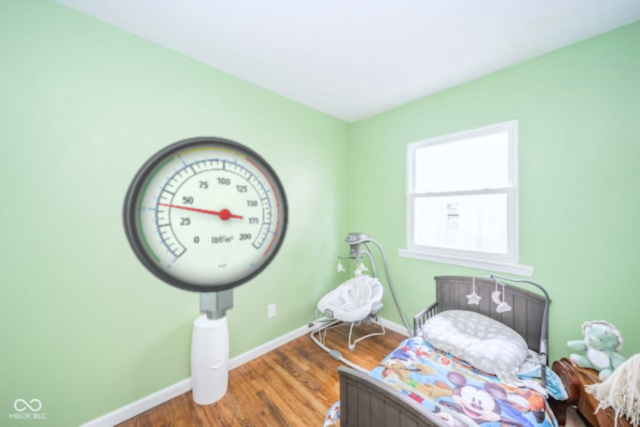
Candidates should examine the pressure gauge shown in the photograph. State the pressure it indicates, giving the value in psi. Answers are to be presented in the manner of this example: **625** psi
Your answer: **40** psi
